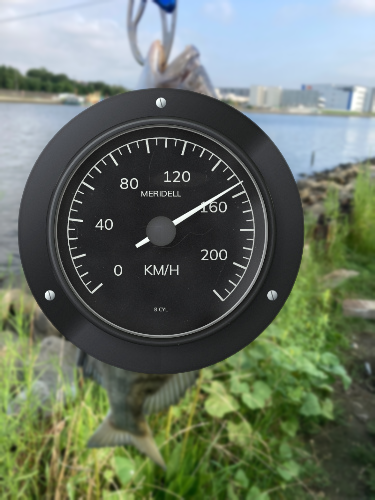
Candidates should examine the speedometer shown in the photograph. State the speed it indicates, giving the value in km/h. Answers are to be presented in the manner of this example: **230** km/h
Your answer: **155** km/h
